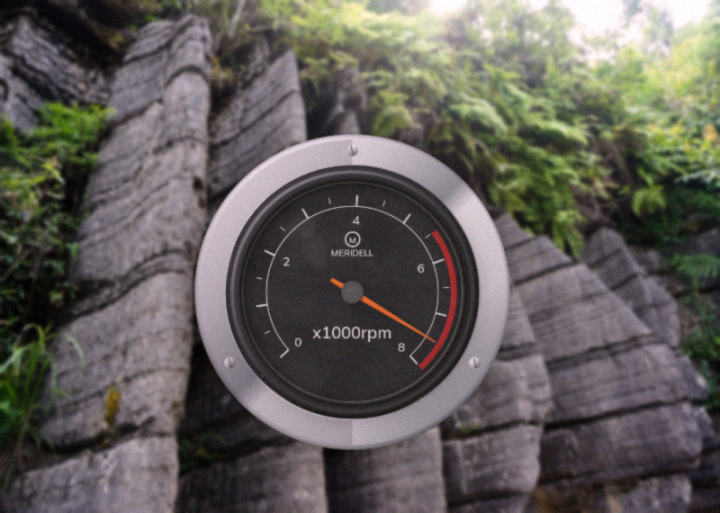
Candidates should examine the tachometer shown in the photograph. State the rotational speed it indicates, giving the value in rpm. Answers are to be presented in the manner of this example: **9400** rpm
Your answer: **7500** rpm
